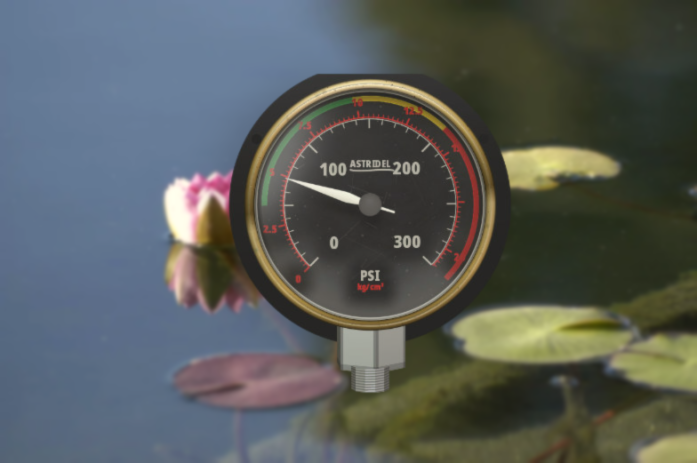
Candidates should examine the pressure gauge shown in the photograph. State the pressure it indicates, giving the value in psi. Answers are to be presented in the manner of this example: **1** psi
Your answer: **70** psi
